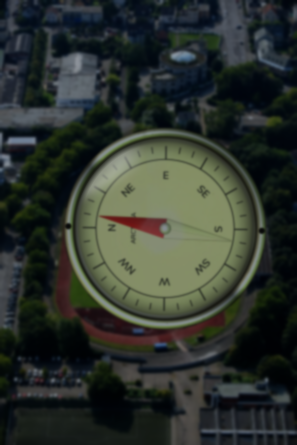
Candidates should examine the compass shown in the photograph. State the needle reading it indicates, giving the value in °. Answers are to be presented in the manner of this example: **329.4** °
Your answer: **10** °
